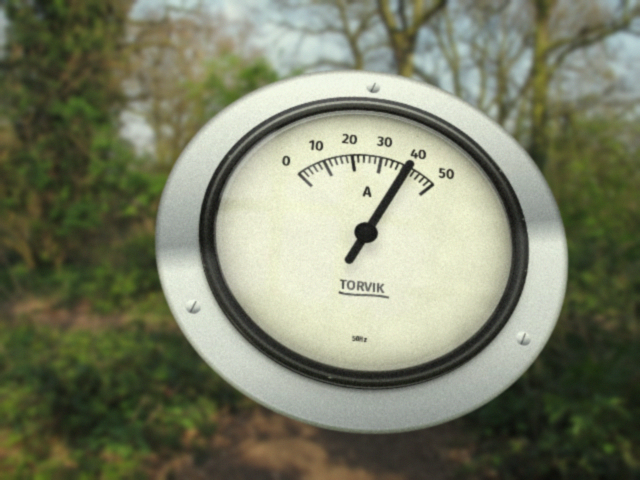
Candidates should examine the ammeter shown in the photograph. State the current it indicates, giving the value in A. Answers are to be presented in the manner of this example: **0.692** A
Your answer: **40** A
